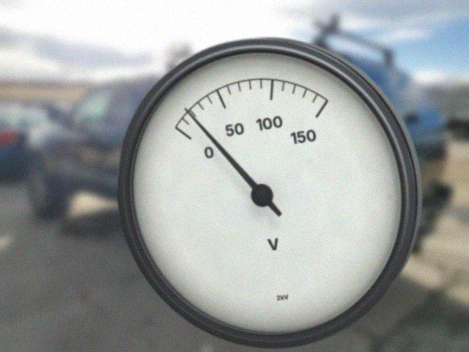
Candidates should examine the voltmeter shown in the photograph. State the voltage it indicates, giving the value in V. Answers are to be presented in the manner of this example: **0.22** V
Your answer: **20** V
